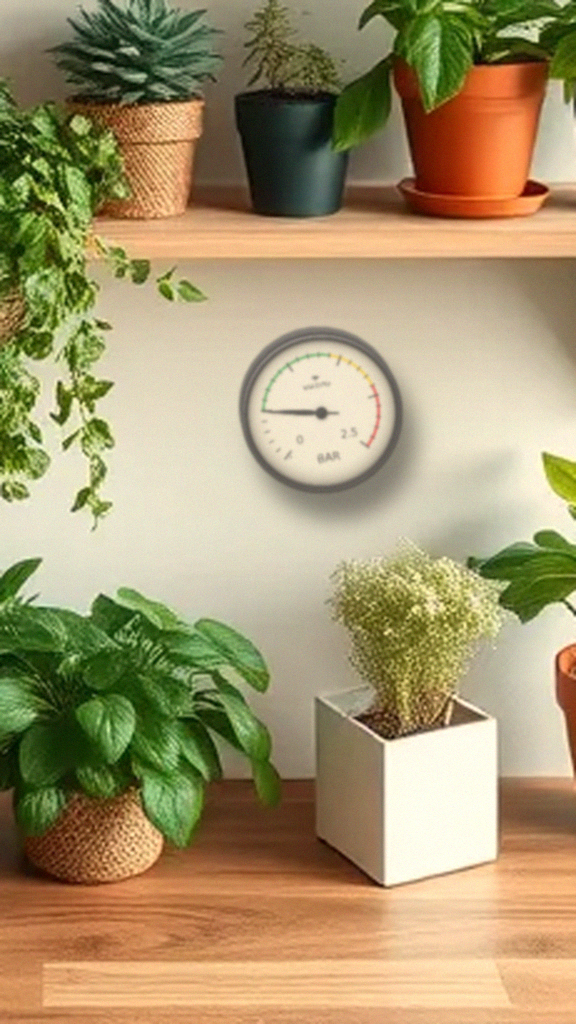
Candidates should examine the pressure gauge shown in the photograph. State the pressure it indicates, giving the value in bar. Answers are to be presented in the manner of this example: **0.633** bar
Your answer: **0.5** bar
